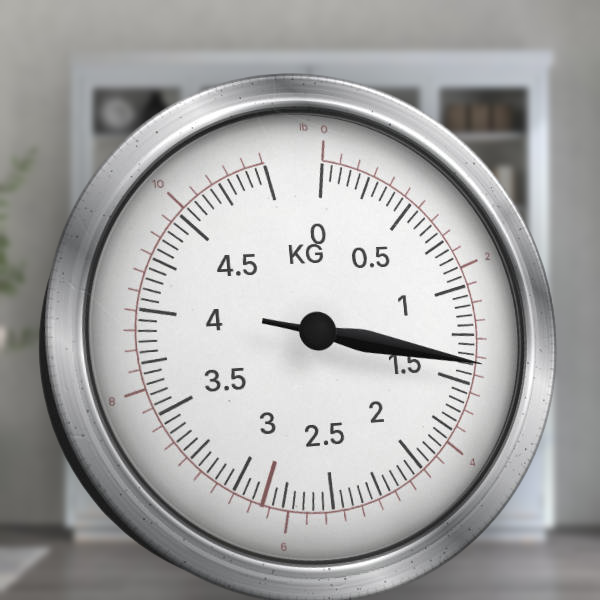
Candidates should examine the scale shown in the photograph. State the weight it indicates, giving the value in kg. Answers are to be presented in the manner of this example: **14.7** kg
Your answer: **1.4** kg
